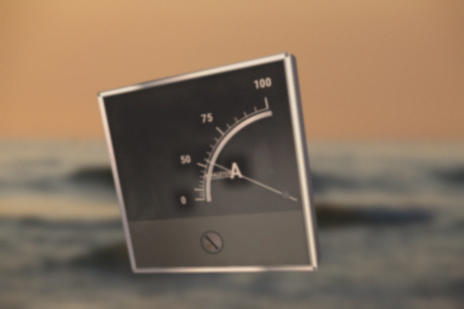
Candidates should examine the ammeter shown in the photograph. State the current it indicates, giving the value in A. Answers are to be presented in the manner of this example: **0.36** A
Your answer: **55** A
